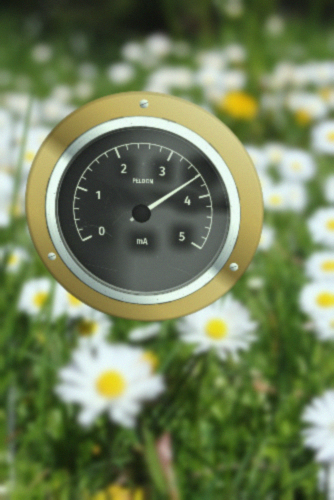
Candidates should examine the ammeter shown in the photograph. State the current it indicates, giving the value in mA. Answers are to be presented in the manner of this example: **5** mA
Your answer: **3.6** mA
